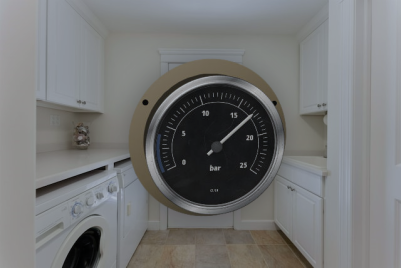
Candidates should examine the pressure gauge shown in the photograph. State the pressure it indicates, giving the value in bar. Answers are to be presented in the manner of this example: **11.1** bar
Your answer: **17** bar
